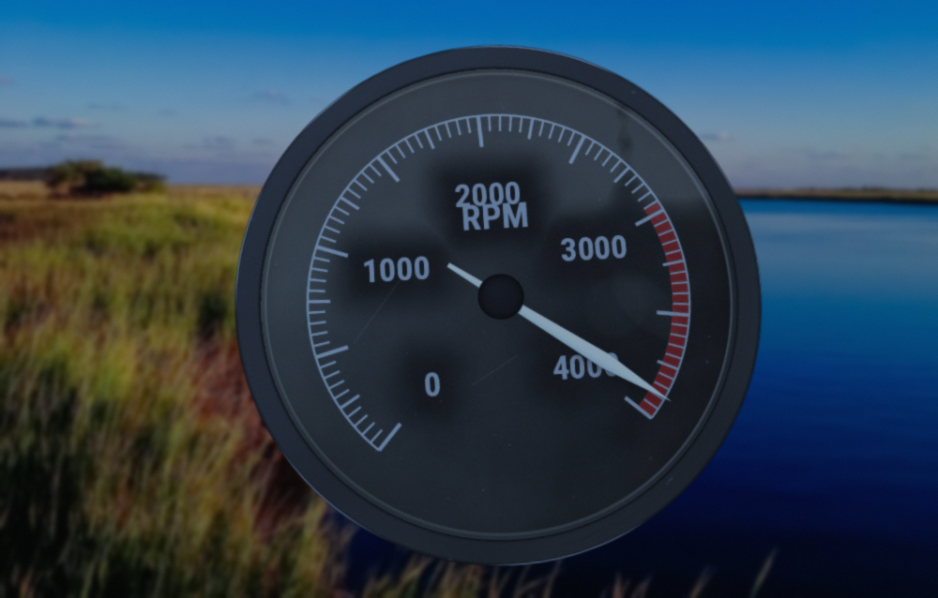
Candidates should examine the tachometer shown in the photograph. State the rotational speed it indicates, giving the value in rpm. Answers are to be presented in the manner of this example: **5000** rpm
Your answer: **3900** rpm
